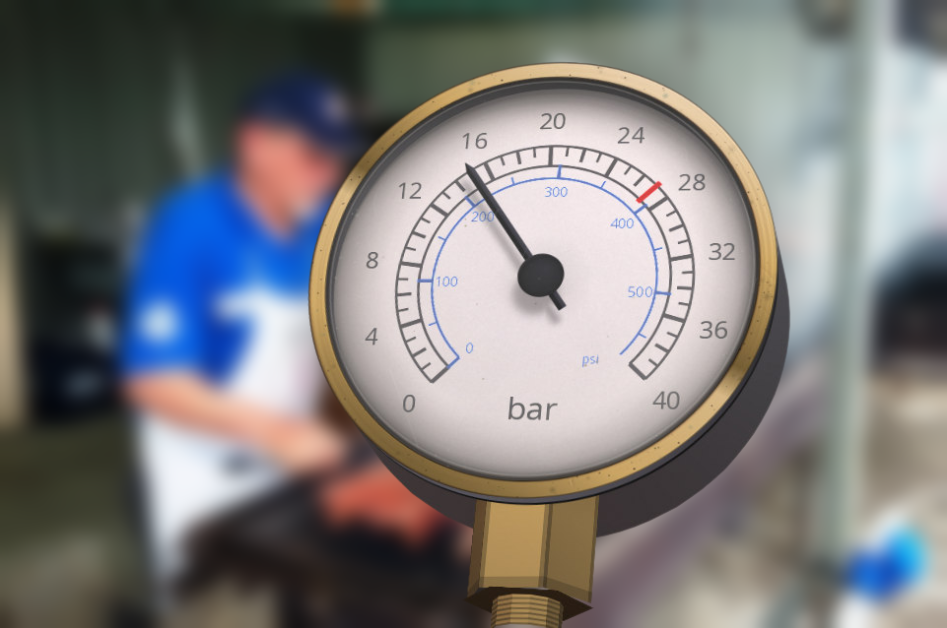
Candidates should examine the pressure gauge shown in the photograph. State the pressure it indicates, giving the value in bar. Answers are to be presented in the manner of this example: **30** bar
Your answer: **15** bar
